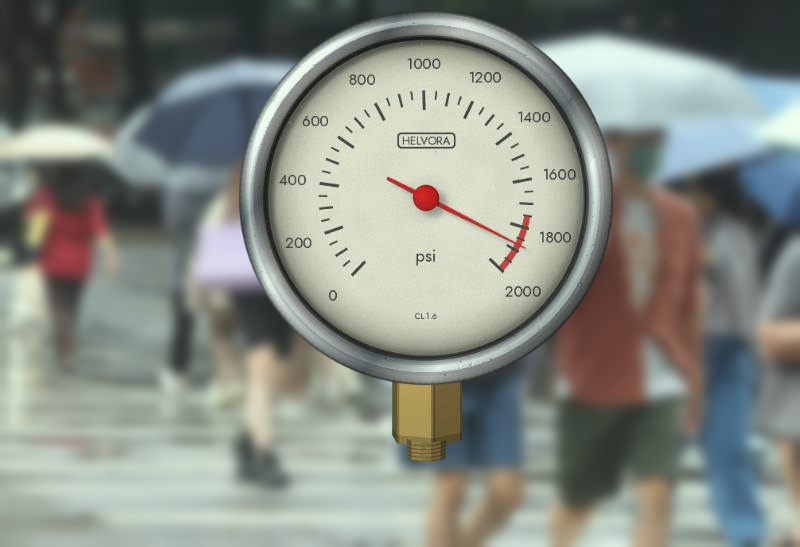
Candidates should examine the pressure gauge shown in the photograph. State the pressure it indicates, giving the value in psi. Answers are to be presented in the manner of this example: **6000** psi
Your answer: **1875** psi
